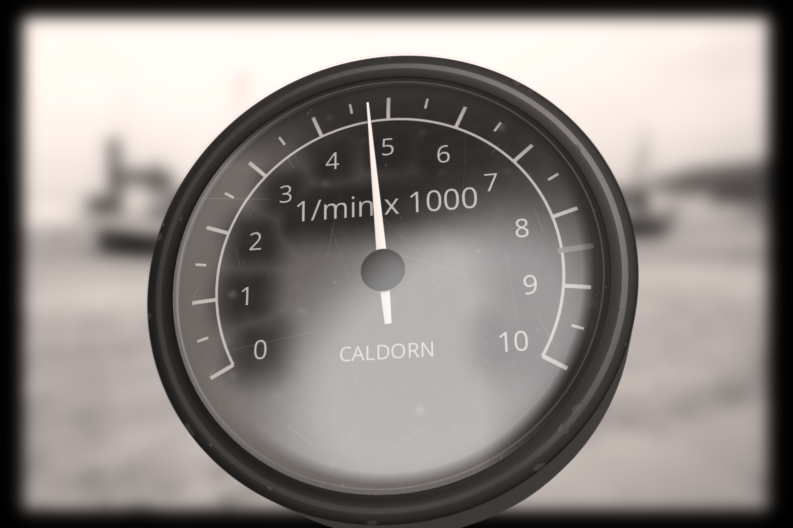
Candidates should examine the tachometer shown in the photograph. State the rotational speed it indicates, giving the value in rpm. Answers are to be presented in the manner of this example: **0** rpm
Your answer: **4750** rpm
